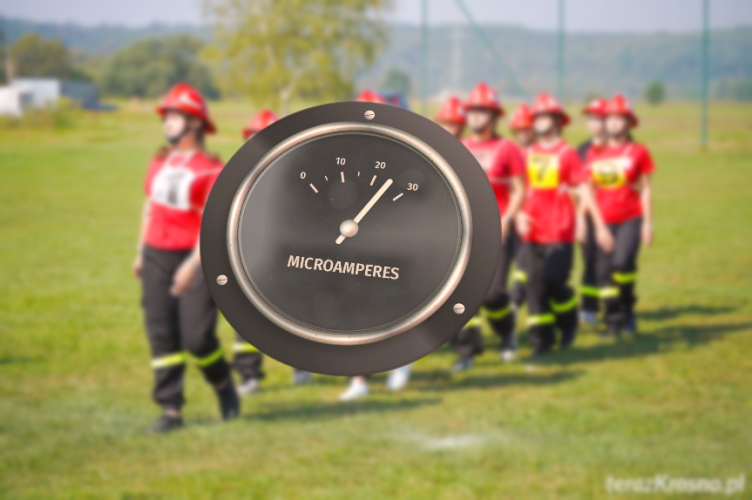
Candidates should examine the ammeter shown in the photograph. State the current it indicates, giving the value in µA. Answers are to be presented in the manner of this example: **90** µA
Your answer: **25** µA
